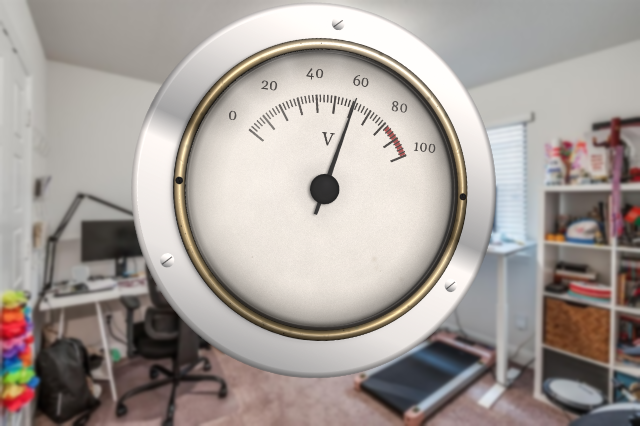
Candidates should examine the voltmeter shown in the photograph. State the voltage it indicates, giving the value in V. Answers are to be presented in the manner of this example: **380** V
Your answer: **60** V
